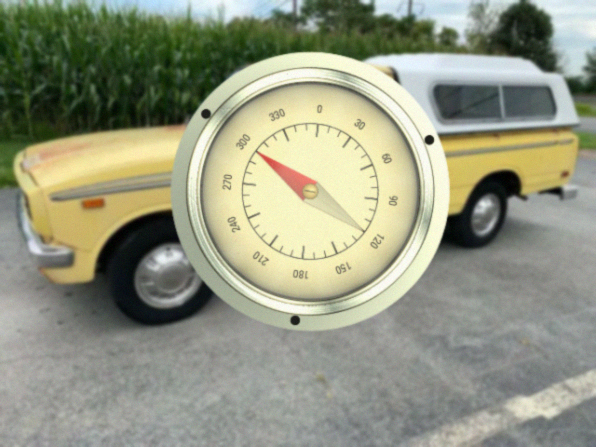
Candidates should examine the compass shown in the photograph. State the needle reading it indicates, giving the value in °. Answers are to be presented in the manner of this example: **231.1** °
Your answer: **300** °
